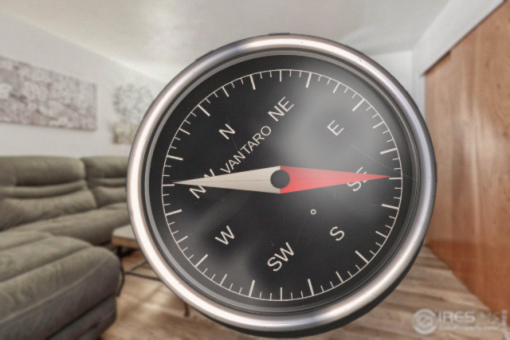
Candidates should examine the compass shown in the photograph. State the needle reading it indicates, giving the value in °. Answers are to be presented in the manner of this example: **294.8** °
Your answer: **135** °
